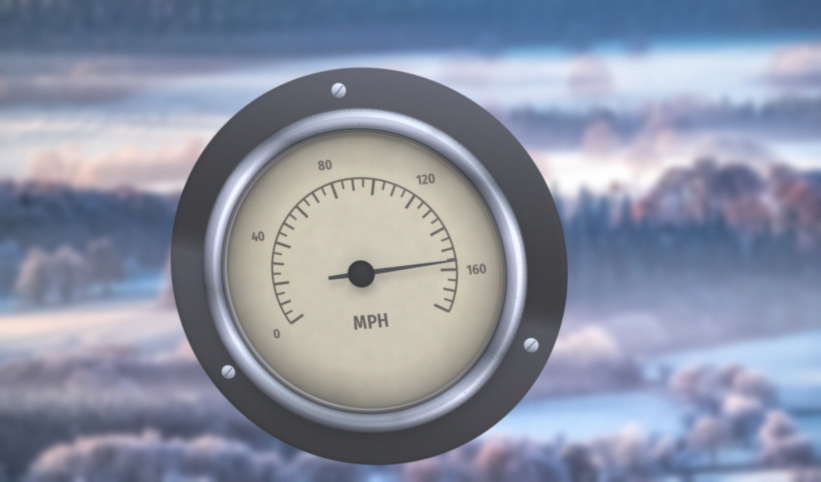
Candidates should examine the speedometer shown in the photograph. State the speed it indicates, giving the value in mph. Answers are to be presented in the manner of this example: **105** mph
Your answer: **155** mph
